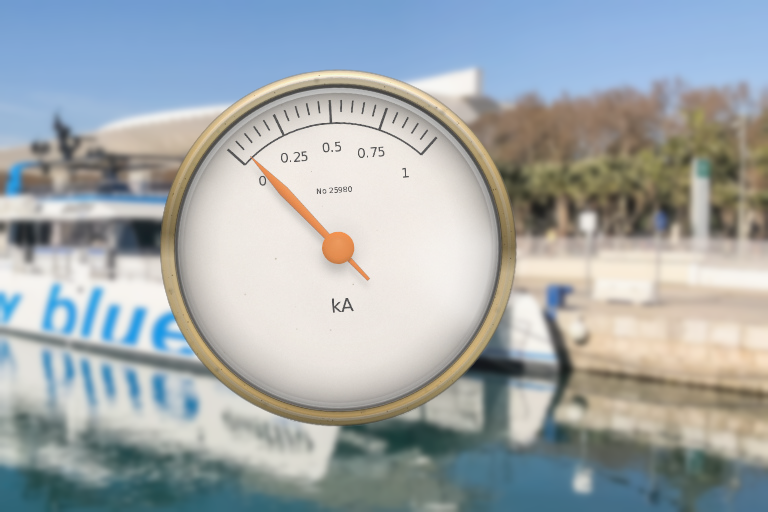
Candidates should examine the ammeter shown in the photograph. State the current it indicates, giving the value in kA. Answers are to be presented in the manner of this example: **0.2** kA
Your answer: **0.05** kA
